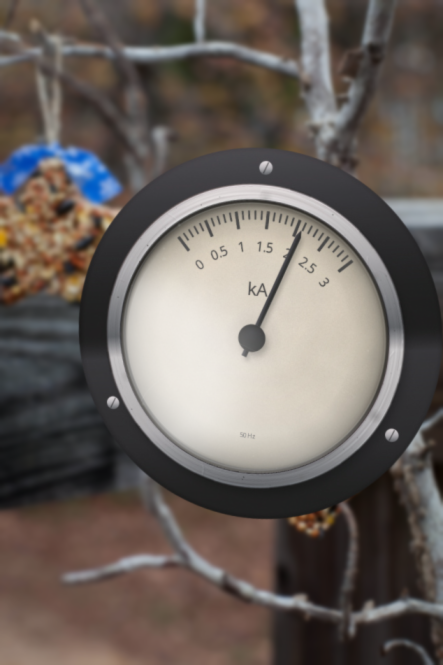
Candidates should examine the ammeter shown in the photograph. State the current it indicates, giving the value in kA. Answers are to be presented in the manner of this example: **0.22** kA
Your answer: **2.1** kA
